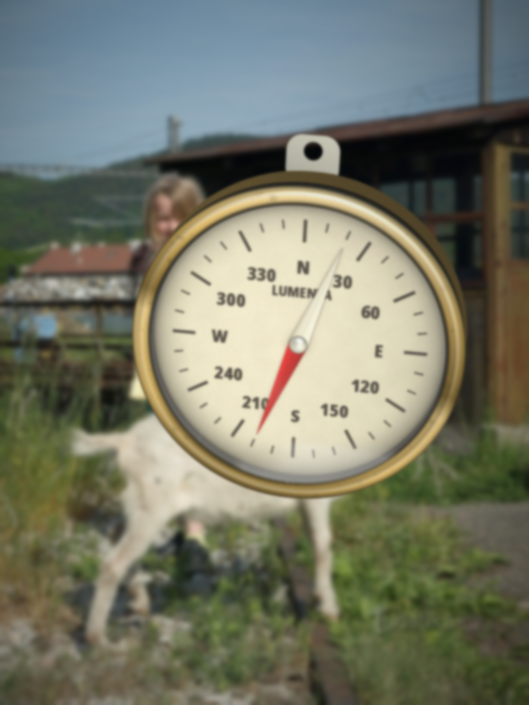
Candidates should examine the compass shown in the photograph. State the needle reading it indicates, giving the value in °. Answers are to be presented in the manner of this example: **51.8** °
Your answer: **200** °
